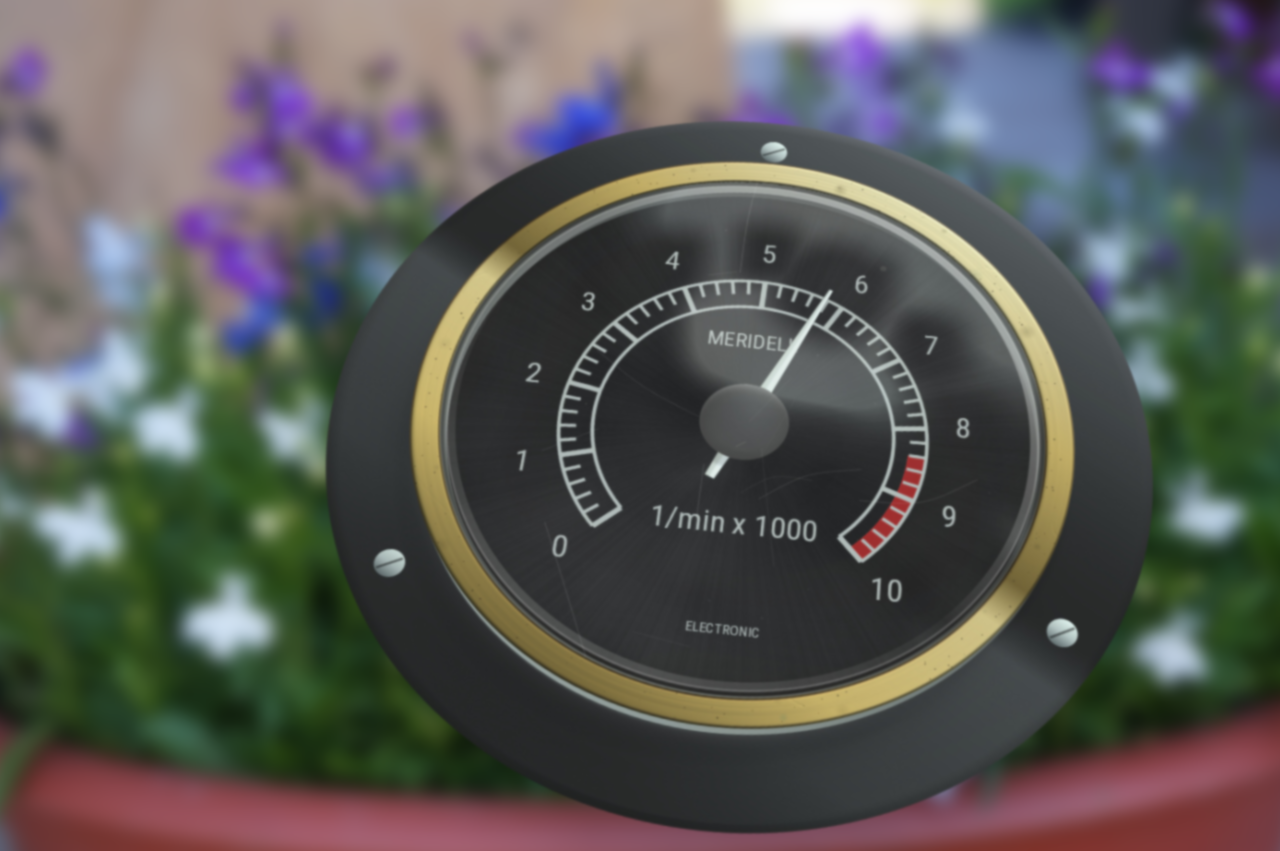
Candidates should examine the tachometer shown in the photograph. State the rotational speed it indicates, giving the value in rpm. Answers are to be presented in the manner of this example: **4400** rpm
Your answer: **5800** rpm
